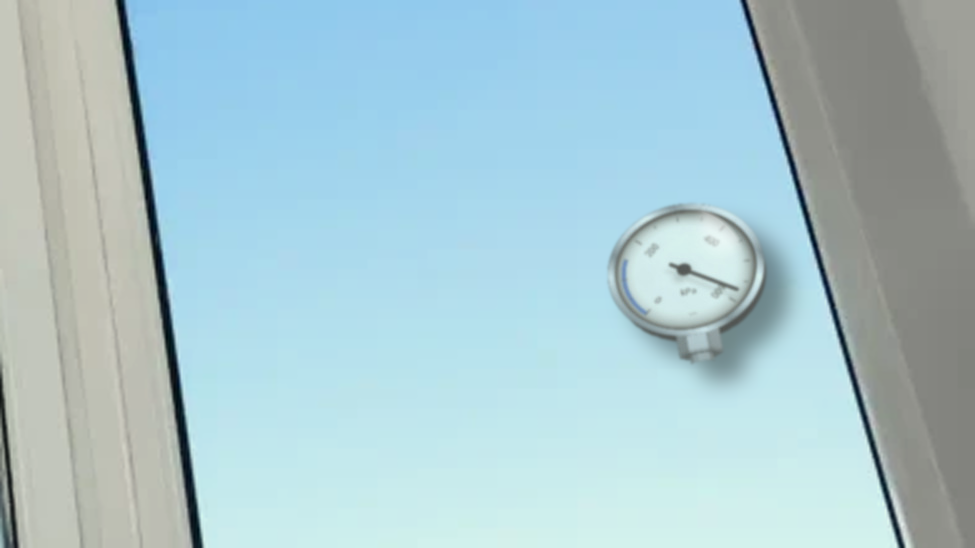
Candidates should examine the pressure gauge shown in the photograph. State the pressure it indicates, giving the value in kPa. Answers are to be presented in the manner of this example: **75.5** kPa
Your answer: **575** kPa
